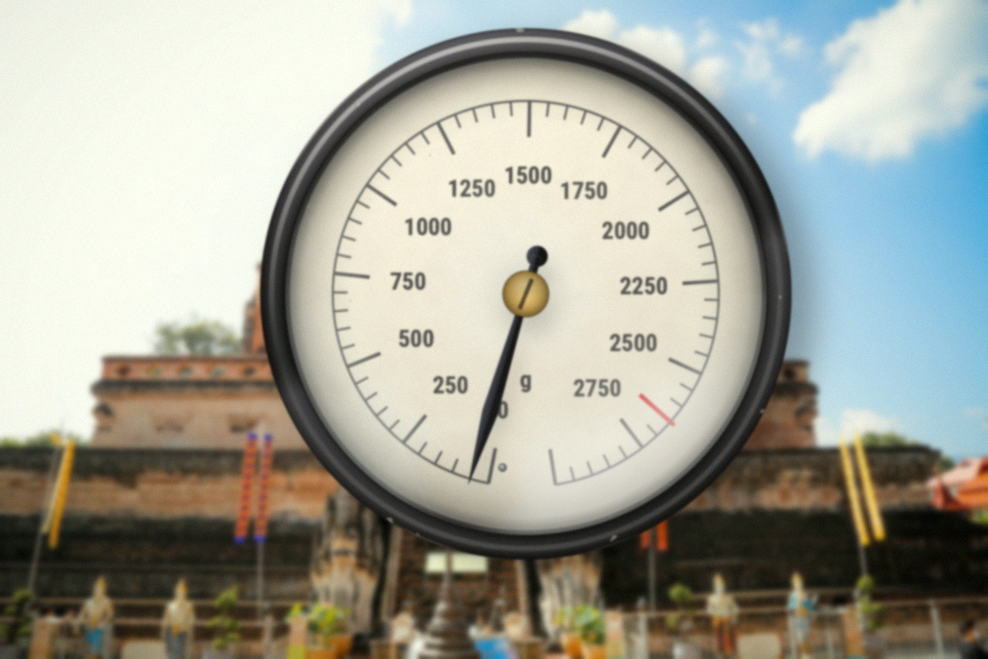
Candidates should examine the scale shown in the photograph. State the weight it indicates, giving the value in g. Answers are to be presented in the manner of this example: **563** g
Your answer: **50** g
